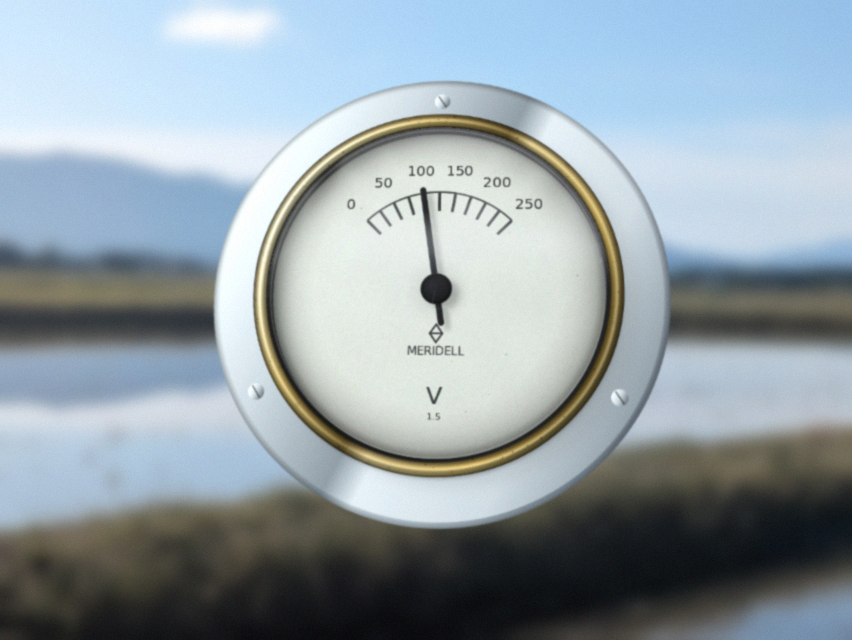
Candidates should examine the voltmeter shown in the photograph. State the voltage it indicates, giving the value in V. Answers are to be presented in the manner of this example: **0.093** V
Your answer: **100** V
